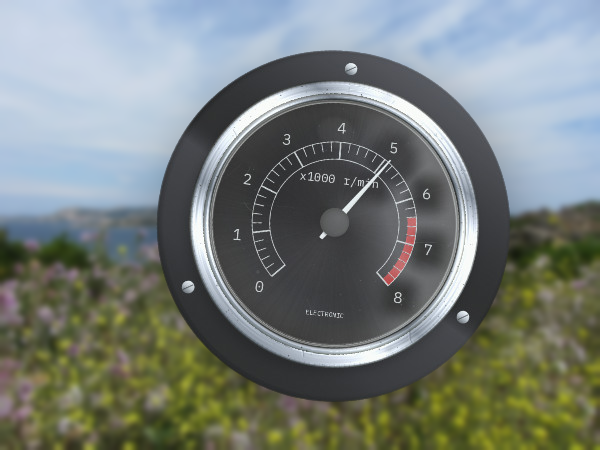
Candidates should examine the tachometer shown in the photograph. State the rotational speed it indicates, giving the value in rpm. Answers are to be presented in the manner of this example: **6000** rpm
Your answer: **5100** rpm
